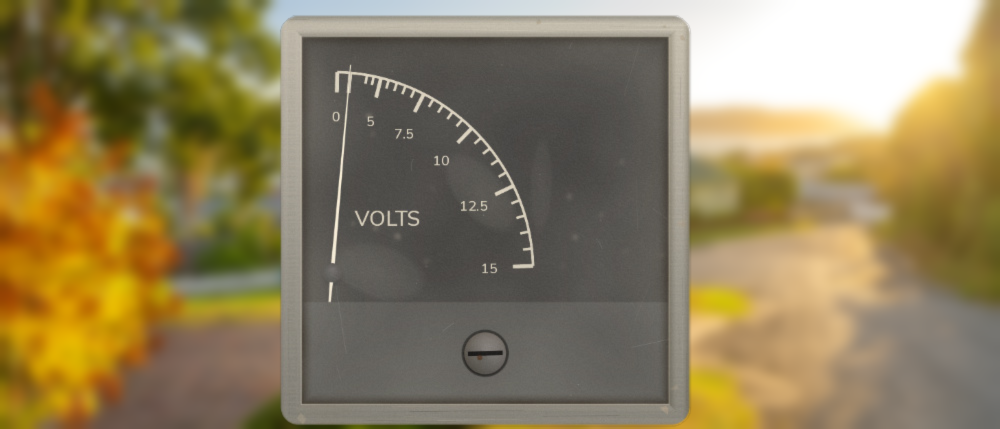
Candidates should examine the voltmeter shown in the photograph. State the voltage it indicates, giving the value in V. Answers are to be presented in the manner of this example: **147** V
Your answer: **2.5** V
